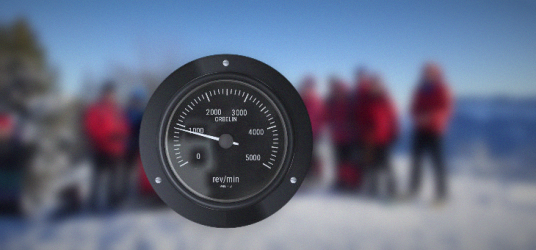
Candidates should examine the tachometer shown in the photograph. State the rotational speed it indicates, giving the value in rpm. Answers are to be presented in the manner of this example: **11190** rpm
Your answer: **900** rpm
